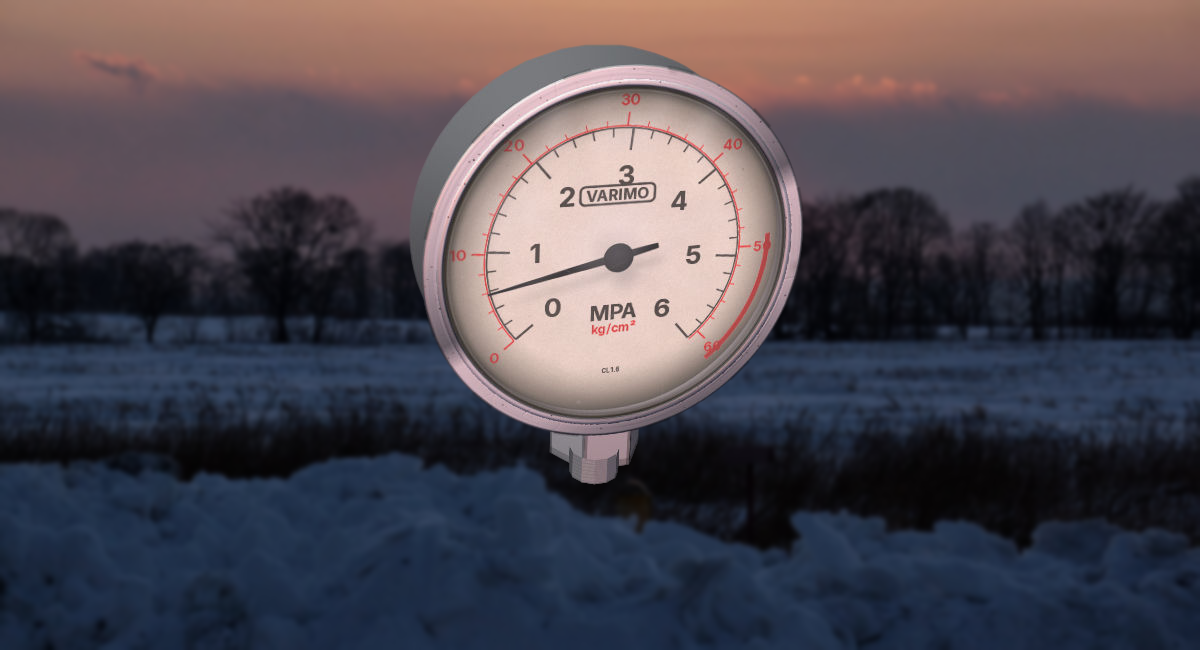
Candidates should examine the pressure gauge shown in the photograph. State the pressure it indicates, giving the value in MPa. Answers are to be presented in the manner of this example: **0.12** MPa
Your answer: **0.6** MPa
